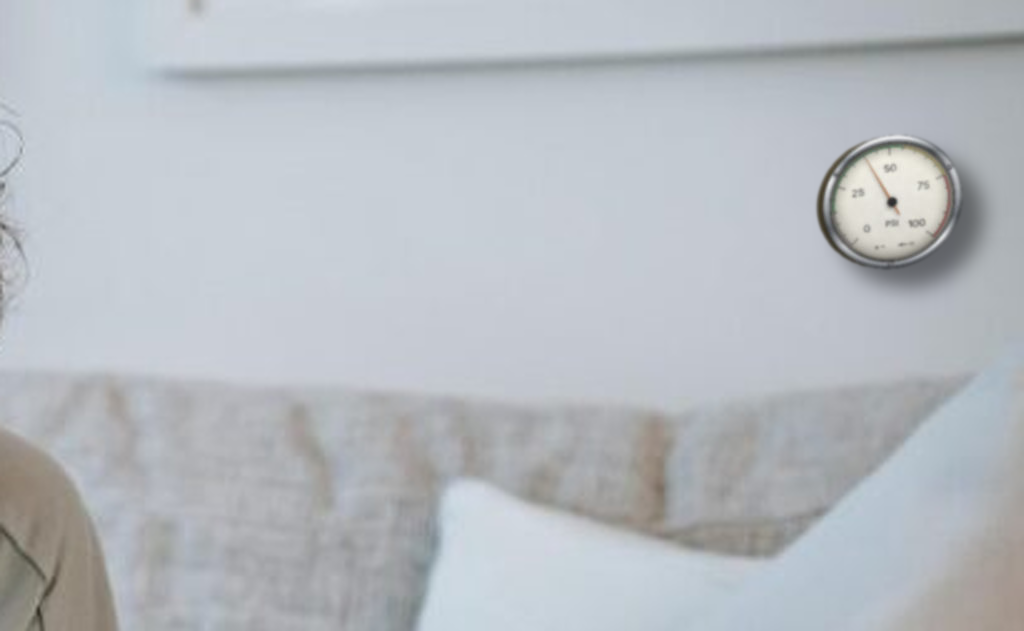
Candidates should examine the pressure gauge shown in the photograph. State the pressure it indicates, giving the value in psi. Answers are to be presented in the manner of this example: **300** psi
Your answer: **40** psi
